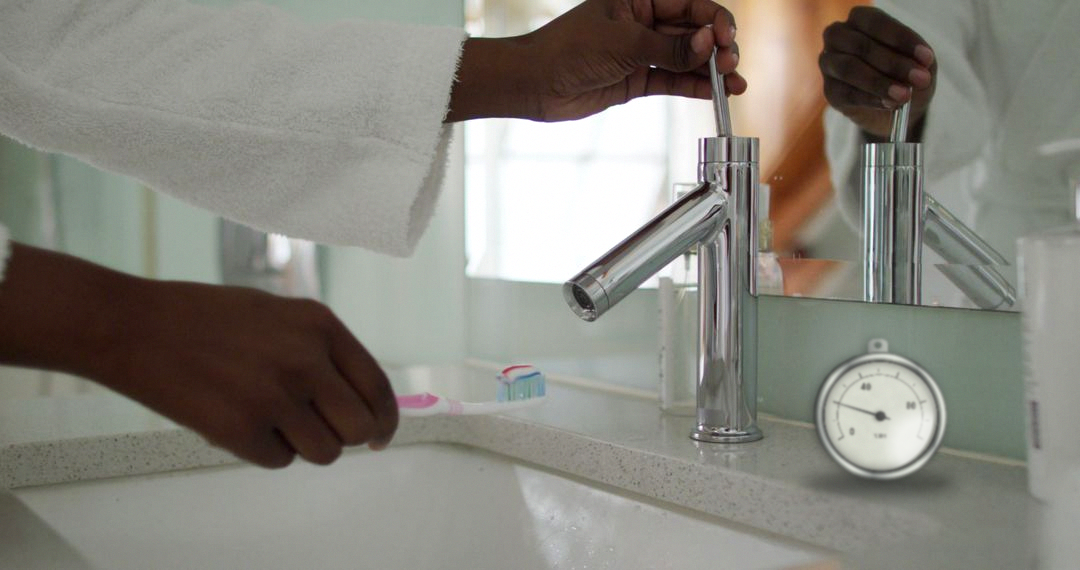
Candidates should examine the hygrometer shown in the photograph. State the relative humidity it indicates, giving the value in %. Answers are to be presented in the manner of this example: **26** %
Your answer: **20** %
